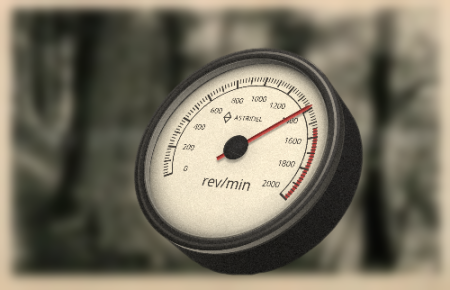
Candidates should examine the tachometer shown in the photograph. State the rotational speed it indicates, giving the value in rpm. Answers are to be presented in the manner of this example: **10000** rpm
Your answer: **1400** rpm
